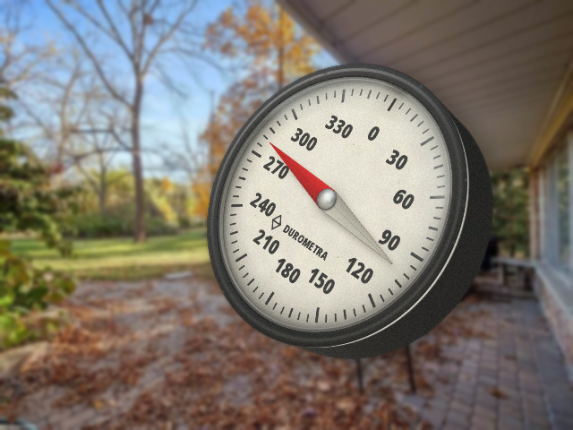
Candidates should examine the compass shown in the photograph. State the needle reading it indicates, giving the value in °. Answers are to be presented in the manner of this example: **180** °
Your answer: **280** °
